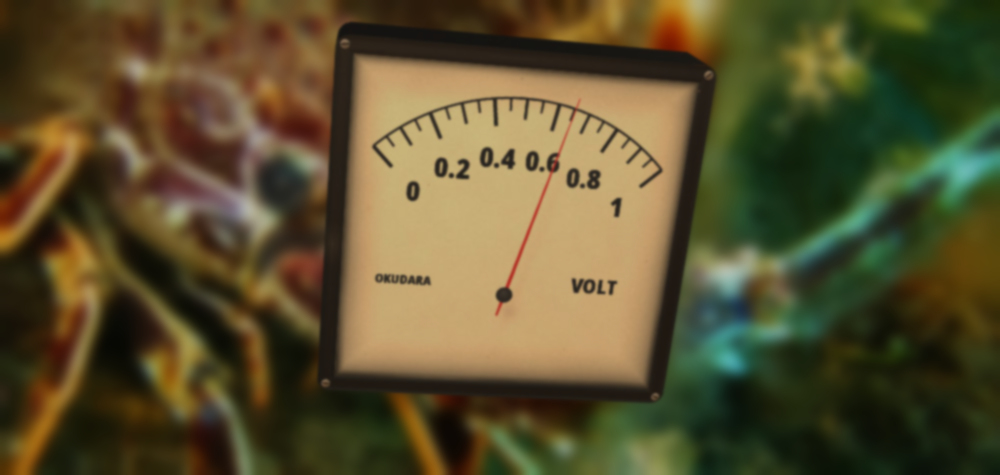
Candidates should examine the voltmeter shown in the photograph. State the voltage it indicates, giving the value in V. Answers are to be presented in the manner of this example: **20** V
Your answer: **0.65** V
